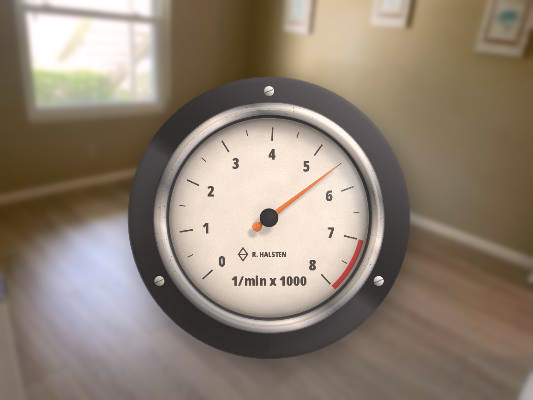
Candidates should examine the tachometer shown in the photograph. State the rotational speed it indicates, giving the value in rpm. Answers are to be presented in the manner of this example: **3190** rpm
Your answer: **5500** rpm
